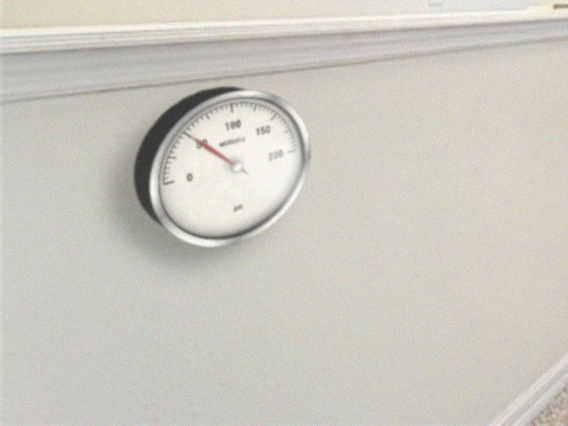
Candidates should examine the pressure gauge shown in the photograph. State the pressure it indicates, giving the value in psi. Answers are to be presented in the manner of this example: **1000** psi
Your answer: **50** psi
